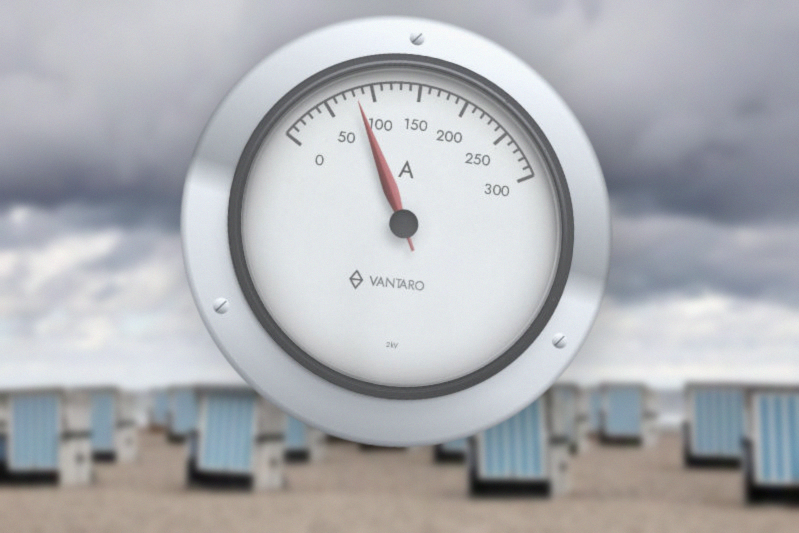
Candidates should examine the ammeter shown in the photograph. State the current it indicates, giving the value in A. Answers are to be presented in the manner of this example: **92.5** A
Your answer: **80** A
